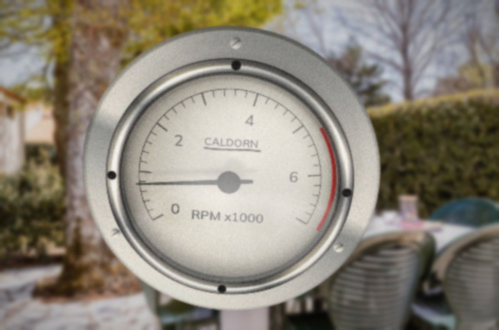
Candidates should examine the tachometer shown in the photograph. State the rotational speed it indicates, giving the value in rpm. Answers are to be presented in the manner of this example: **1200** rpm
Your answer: **800** rpm
